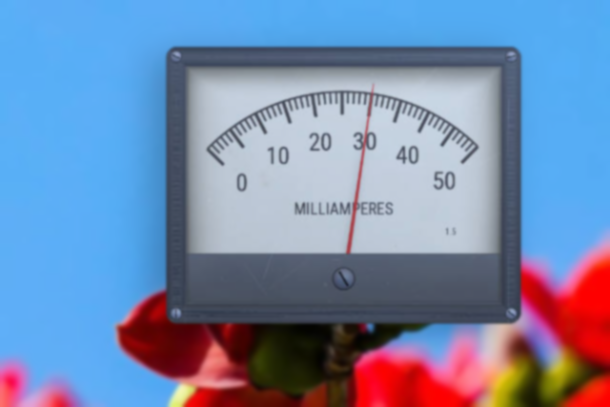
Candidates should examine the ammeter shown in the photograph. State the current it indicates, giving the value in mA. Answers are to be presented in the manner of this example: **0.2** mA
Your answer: **30** mA
